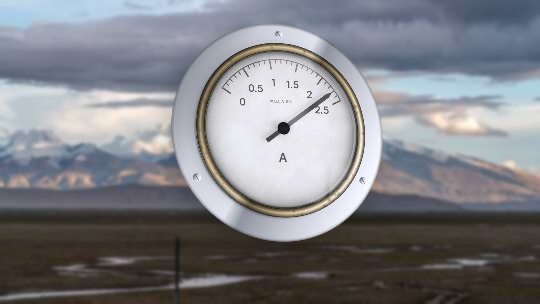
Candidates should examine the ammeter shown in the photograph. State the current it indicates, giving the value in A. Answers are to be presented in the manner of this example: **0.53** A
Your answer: **2.3** A
